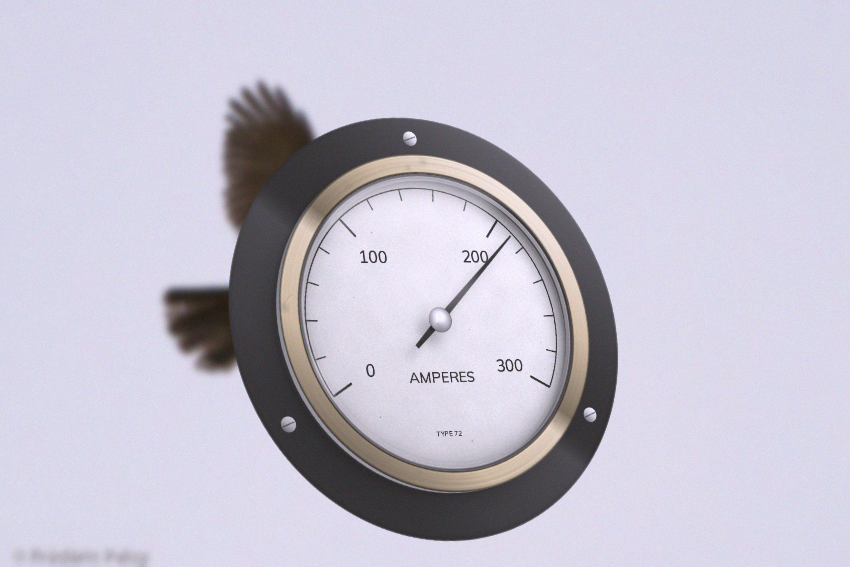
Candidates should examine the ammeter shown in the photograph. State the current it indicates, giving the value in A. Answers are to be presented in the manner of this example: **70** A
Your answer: **210** A
